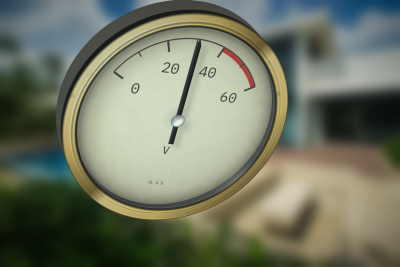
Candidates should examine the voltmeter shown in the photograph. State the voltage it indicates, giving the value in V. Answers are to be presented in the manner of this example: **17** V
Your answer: **30** V
